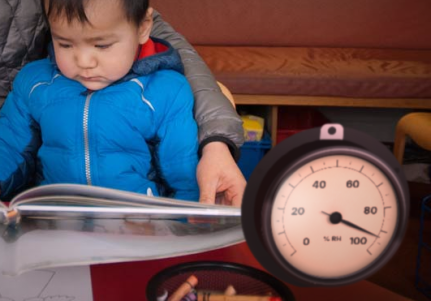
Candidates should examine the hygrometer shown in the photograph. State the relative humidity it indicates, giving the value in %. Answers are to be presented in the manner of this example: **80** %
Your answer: **92.5** %
